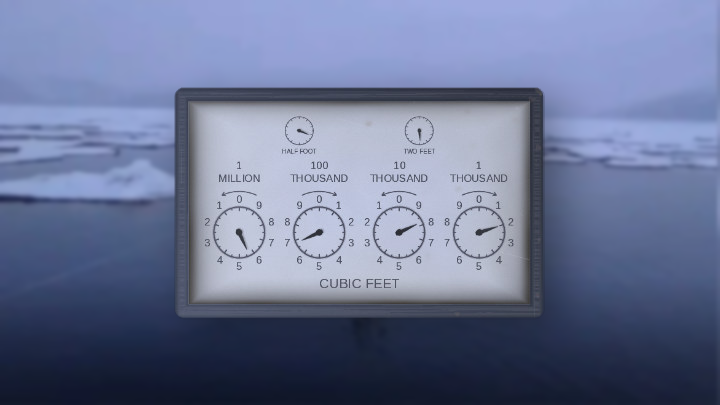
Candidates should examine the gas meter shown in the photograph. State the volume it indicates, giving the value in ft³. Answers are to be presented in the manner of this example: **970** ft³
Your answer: **568200** ft³
